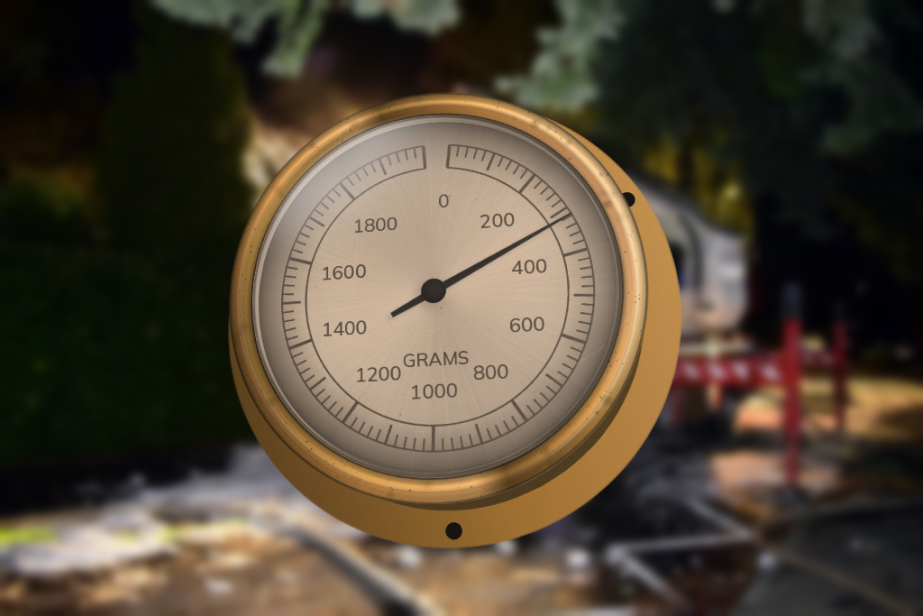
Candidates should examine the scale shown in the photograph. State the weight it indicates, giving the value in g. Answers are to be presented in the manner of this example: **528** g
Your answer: **320** g
